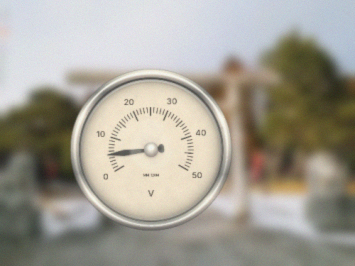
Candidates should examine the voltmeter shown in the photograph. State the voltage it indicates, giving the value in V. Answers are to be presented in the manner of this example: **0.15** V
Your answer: **5** V
